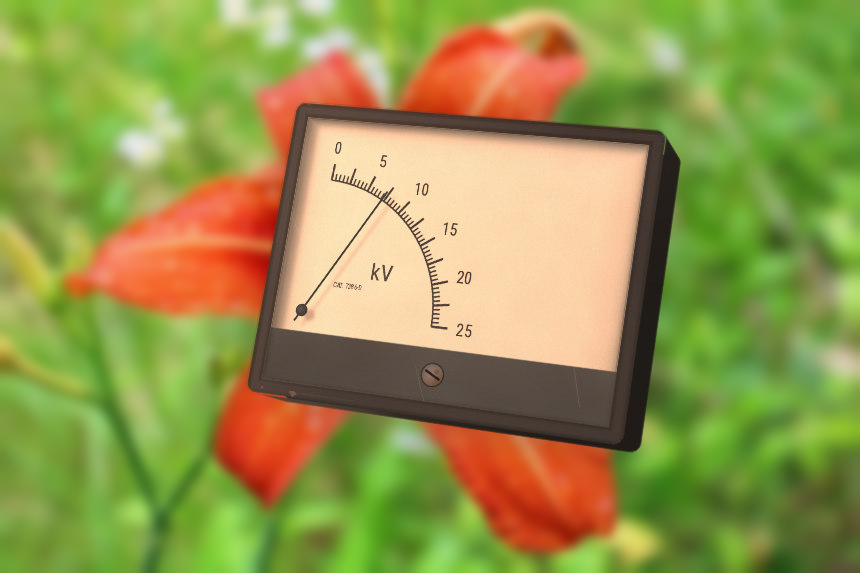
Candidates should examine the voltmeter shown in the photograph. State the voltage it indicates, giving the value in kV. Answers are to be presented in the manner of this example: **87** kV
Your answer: **7.5** kV
